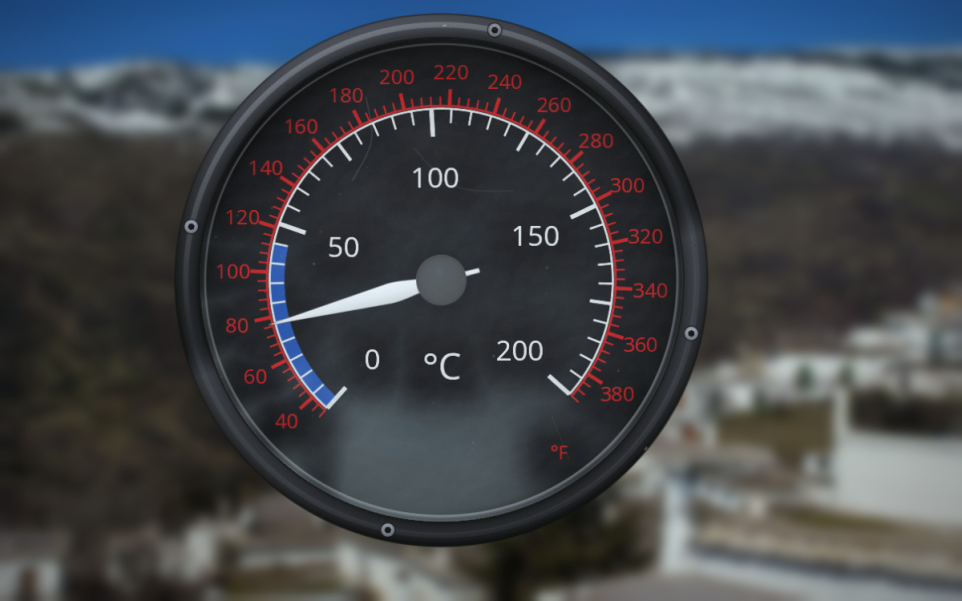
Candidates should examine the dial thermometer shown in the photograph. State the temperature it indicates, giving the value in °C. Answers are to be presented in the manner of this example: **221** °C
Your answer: **25** °C
